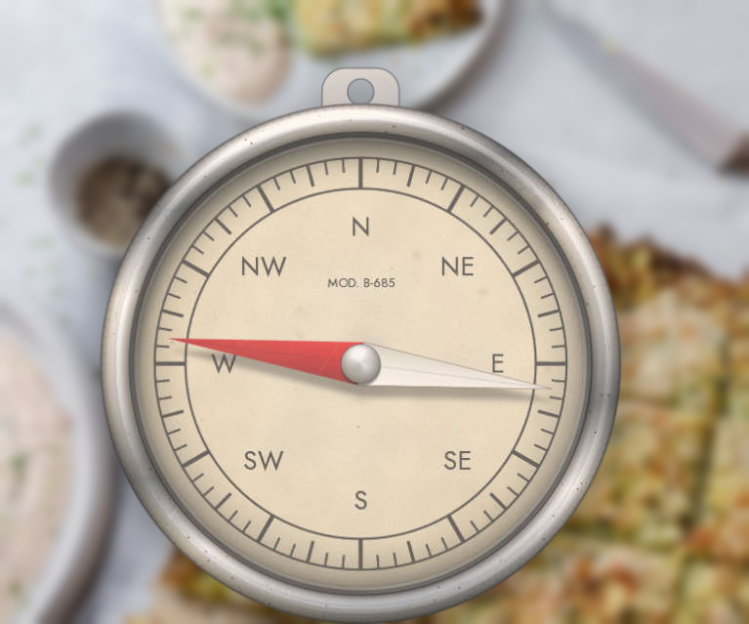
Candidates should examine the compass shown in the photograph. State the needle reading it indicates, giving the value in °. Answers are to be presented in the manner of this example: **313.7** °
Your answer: **277.5** °
